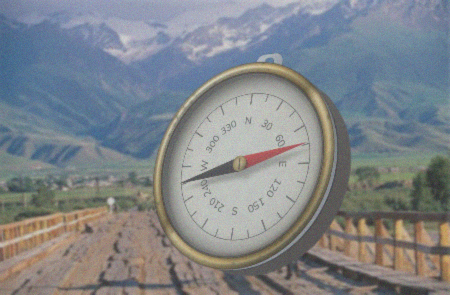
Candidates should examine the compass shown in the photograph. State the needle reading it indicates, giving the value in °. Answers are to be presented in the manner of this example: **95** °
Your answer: **75** °
